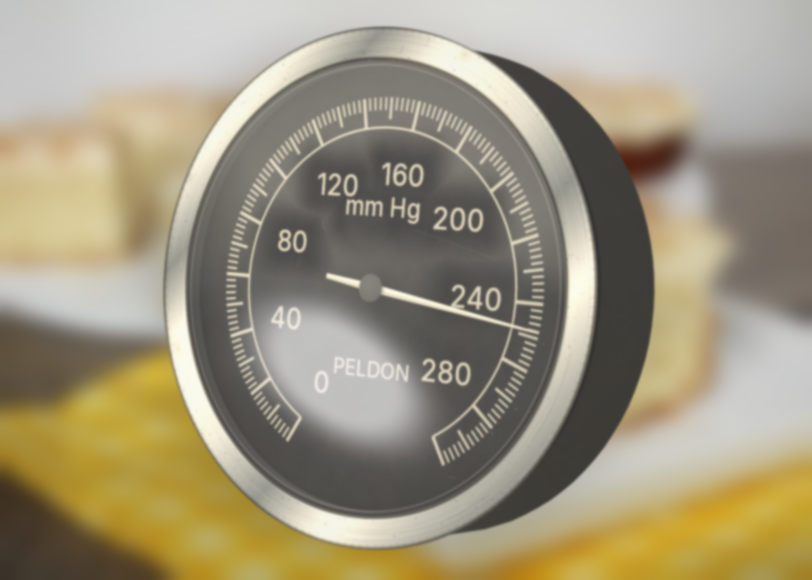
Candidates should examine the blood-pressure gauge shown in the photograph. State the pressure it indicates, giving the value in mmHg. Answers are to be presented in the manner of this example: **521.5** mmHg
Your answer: **248** mmHg
